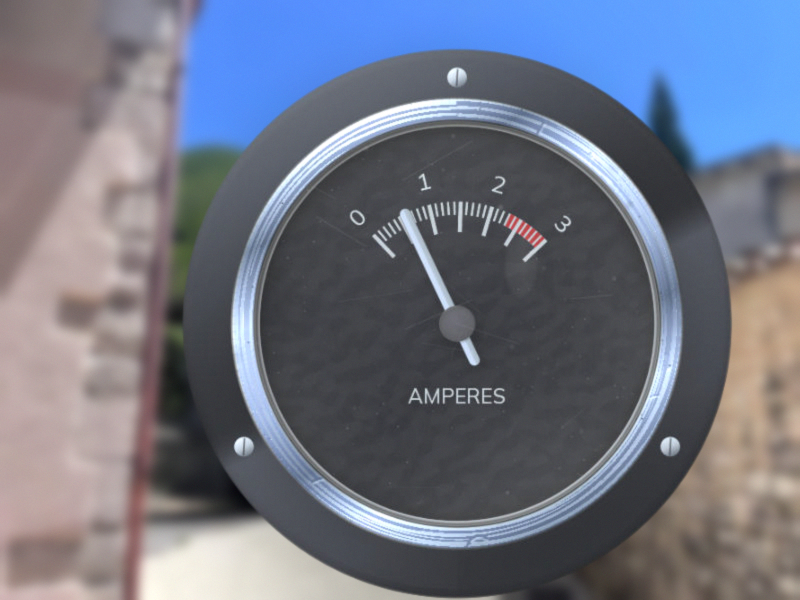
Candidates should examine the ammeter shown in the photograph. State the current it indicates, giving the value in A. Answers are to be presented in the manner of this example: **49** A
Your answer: **0.6** A
